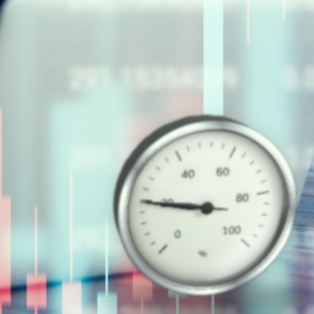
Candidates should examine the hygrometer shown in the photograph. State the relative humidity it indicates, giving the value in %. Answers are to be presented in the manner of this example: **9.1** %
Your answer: **20** %
